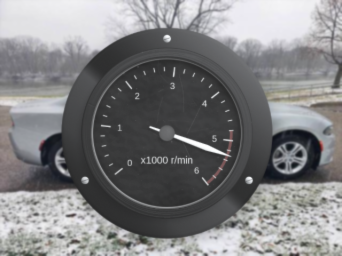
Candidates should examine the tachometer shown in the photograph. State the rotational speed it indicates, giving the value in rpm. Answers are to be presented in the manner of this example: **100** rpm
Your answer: **5300** rpm
